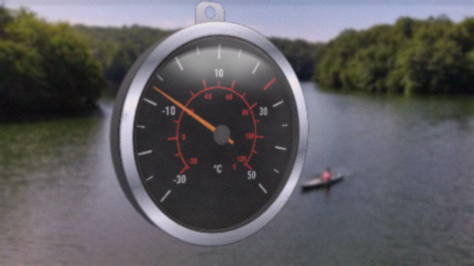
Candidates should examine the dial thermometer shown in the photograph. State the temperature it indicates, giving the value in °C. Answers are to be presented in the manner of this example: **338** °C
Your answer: **-7.5** °C
